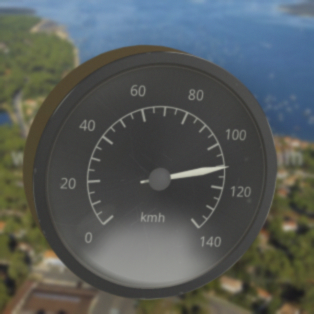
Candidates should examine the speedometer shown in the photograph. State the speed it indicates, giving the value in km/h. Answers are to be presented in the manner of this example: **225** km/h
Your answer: **110** km/h
